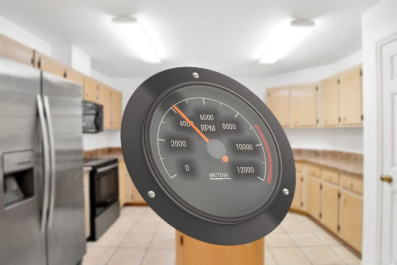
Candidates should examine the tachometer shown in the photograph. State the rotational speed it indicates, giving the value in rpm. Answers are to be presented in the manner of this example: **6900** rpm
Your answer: **4000** rpm
